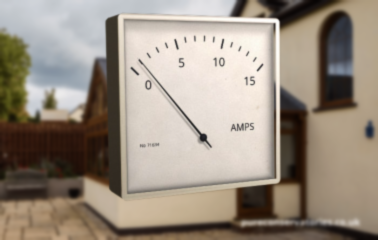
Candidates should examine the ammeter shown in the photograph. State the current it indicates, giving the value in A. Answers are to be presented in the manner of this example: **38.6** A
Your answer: **1** A
